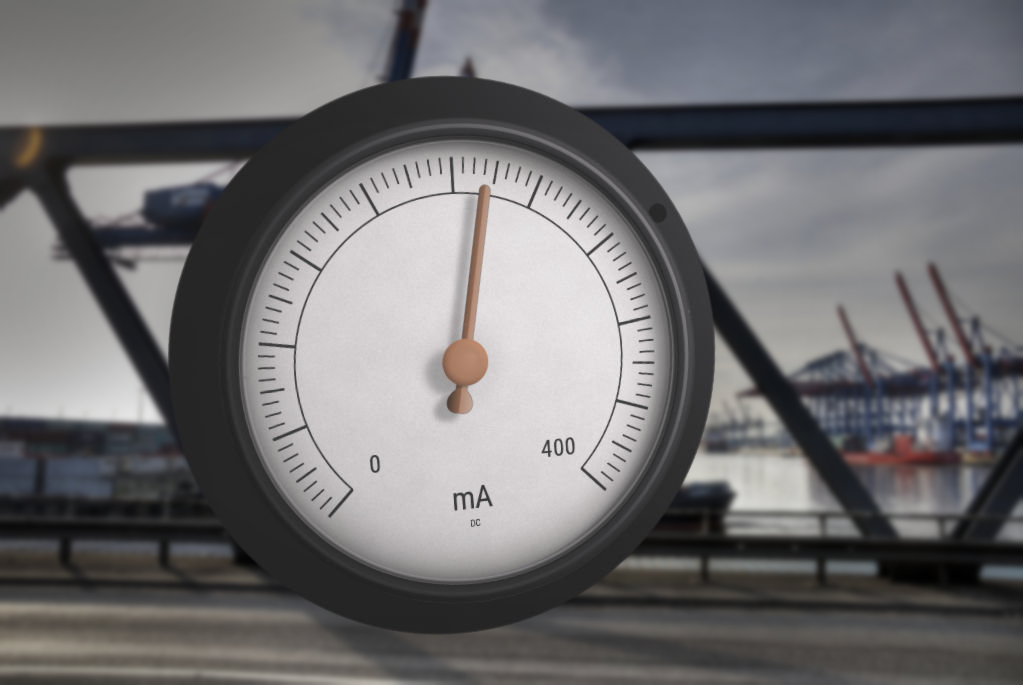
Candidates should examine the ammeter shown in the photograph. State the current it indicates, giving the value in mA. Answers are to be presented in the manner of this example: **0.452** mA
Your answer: **215** mA
